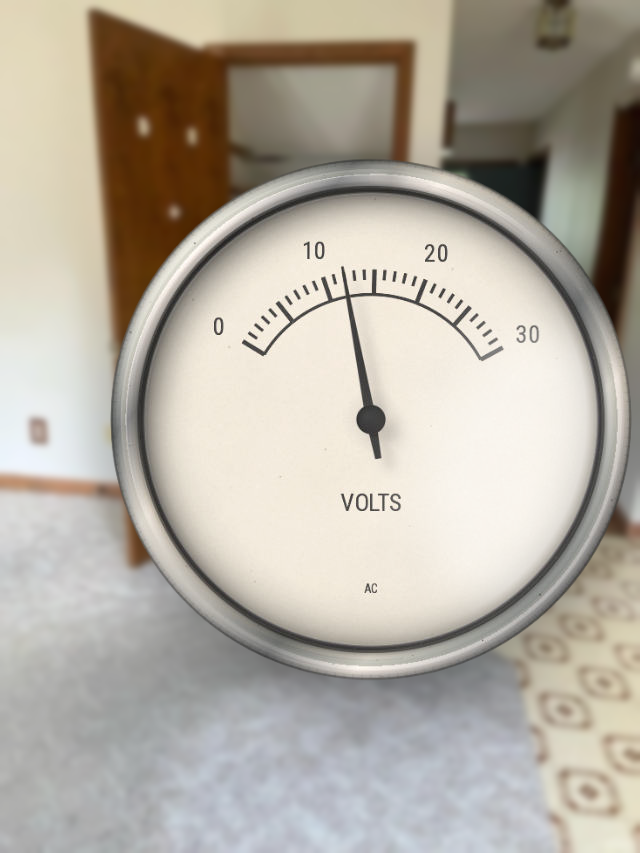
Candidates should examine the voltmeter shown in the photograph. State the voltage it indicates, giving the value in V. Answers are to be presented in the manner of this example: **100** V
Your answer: **12** V
